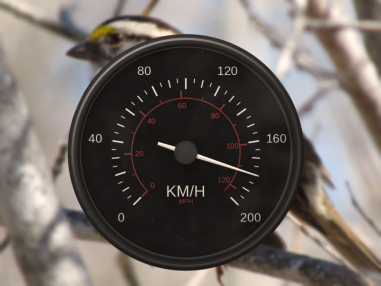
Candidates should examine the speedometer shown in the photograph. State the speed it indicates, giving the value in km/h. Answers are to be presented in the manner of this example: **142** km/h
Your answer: **180** km/h
